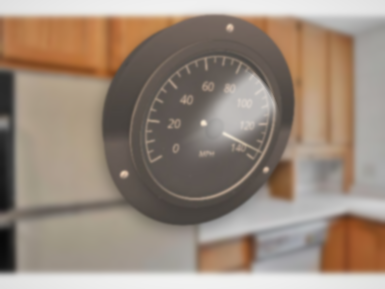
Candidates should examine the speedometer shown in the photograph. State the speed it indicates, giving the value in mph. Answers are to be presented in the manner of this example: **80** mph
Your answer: **135** mph
